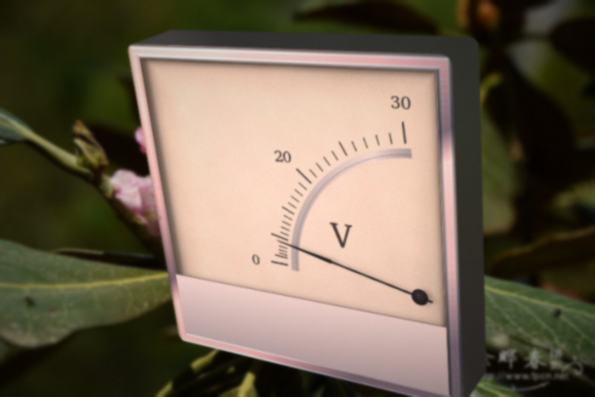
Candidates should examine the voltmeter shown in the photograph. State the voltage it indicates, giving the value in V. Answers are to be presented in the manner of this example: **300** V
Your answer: **10** V
